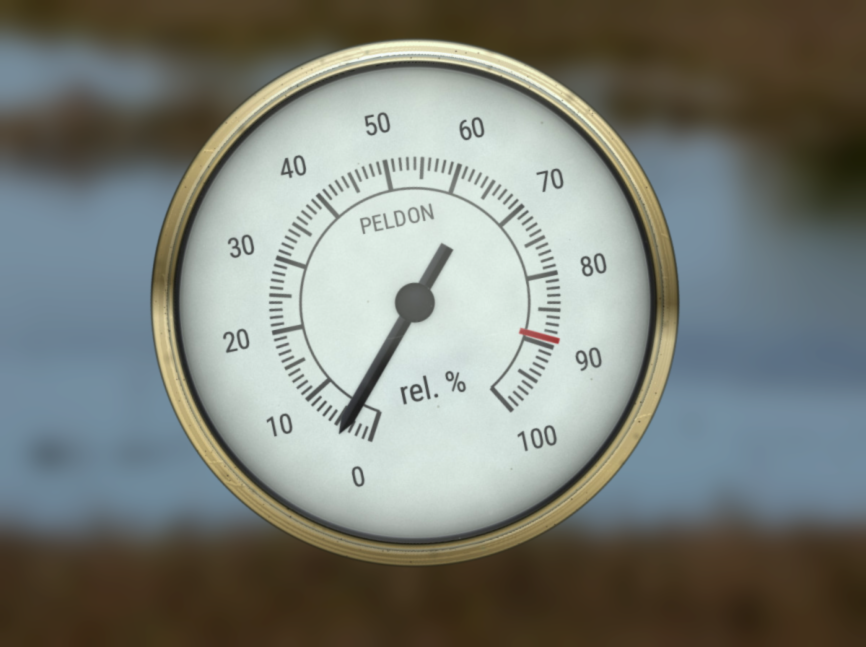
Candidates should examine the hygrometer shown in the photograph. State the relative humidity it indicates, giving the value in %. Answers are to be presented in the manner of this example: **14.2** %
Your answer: **4** %
